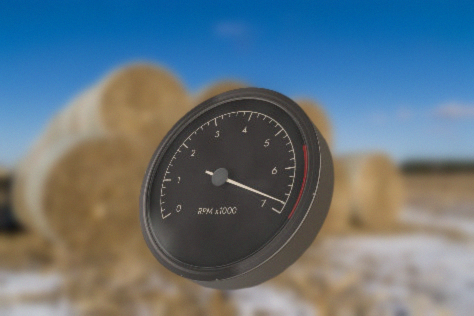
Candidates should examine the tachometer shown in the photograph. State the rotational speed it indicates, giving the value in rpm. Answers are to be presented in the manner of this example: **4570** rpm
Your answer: **6800** rpm
